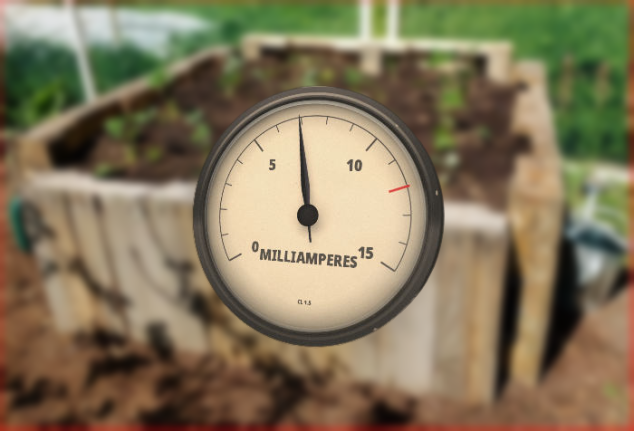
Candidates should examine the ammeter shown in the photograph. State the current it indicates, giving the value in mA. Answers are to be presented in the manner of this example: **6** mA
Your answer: **7** mA
